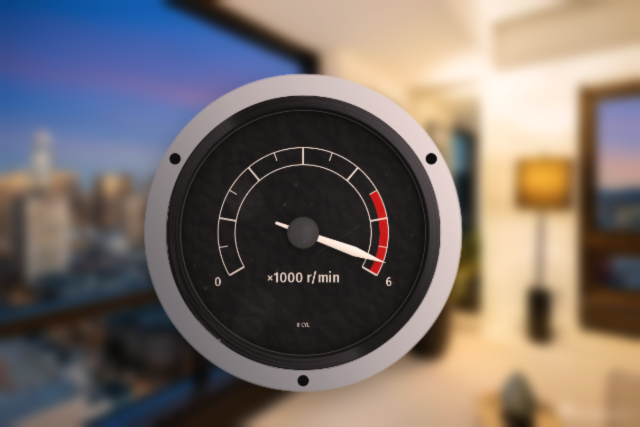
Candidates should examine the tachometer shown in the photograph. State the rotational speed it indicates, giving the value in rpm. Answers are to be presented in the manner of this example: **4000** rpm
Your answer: **5750** rpm
